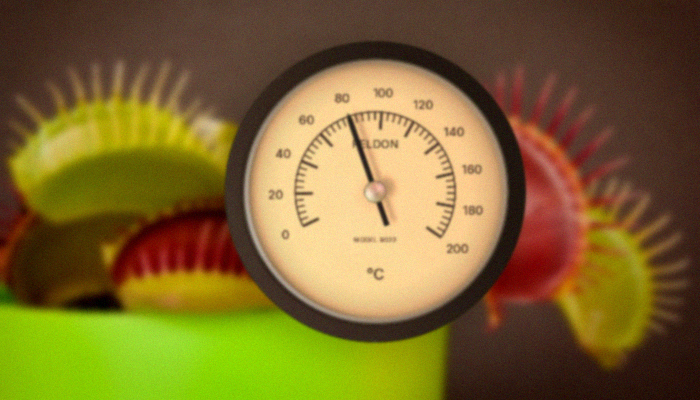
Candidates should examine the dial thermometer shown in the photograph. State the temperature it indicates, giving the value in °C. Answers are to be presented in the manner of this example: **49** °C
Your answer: **80** °C
